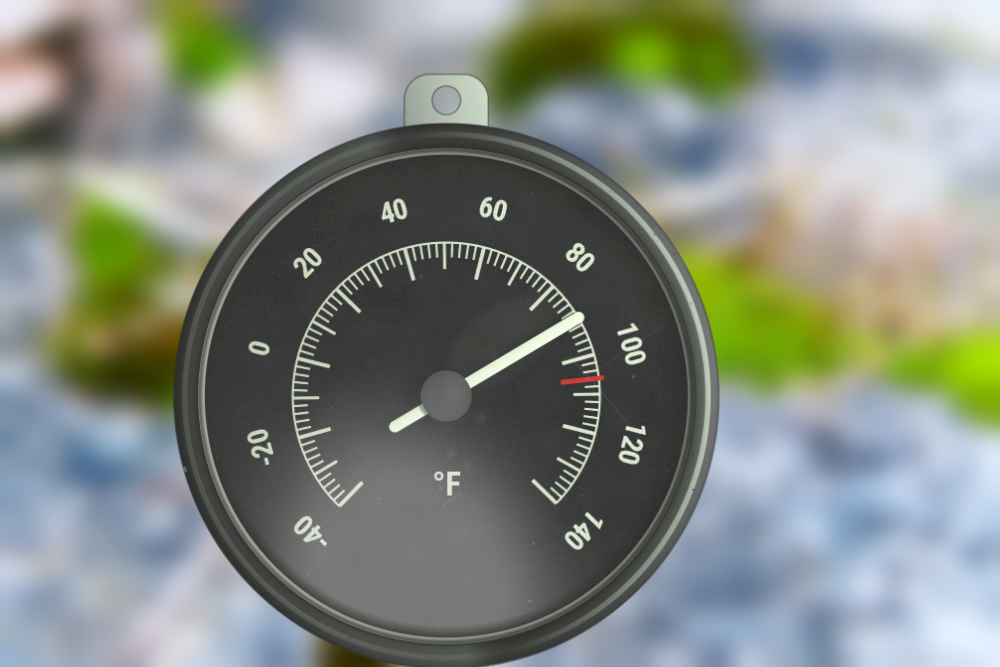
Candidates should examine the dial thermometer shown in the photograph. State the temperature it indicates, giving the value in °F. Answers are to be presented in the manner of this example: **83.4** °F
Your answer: **90** °F
